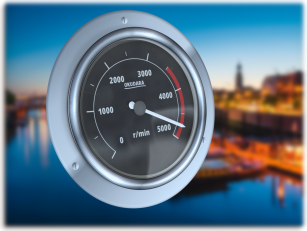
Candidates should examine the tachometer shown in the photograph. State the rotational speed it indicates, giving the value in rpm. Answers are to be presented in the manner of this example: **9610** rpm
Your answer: **4750** rpm
